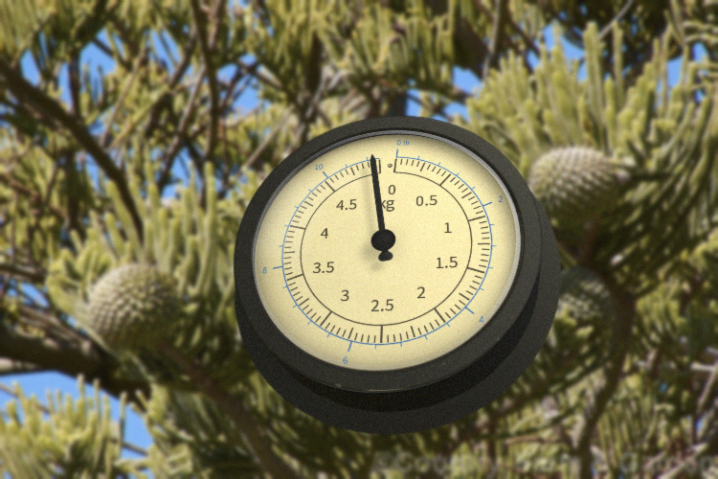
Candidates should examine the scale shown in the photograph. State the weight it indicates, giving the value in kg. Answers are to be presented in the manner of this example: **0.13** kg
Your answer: **4.95** kg
